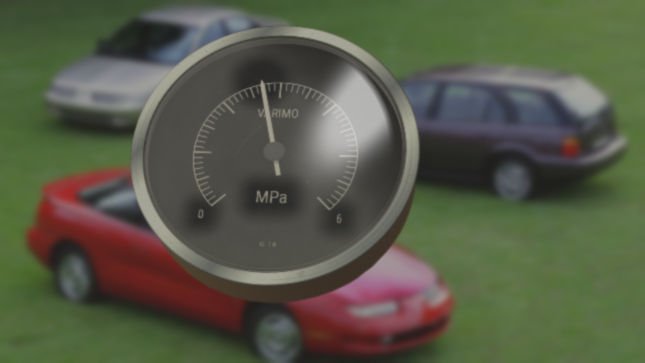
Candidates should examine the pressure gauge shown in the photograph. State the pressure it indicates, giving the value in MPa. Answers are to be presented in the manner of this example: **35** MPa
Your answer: **2.7** MPa
